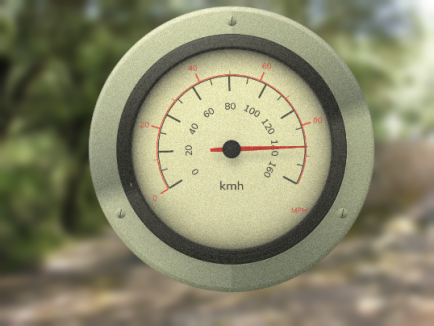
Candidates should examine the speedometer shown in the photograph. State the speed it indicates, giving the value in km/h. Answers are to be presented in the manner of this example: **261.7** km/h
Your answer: **140** km/h
